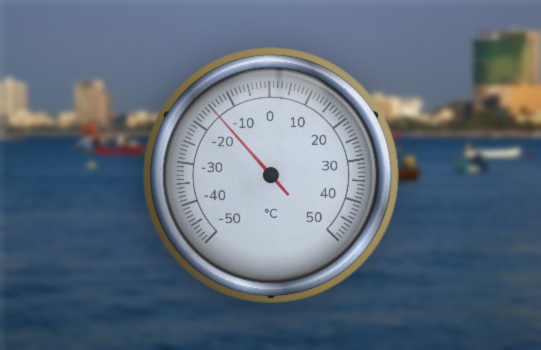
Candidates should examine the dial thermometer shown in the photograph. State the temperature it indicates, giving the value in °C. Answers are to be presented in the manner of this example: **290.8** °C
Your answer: **-15** °C
